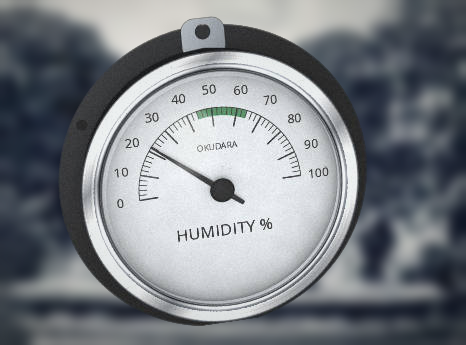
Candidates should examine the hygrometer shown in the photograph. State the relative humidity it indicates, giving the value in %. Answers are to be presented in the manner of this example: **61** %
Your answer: **22** %
